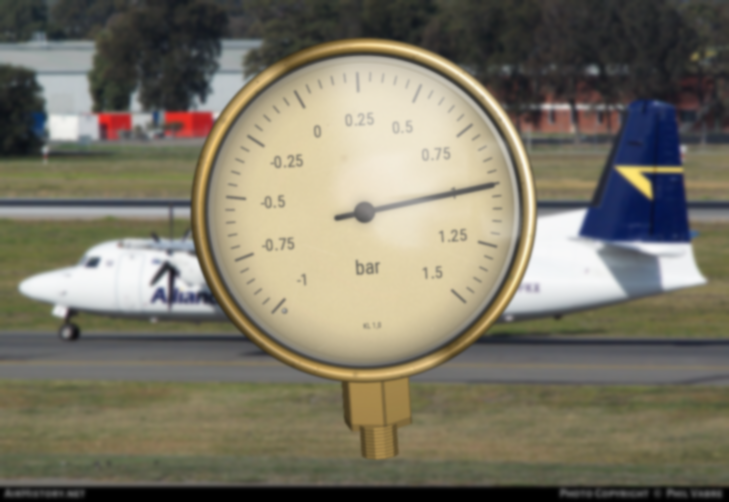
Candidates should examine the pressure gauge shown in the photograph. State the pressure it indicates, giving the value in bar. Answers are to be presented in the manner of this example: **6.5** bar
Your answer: **1** bar
